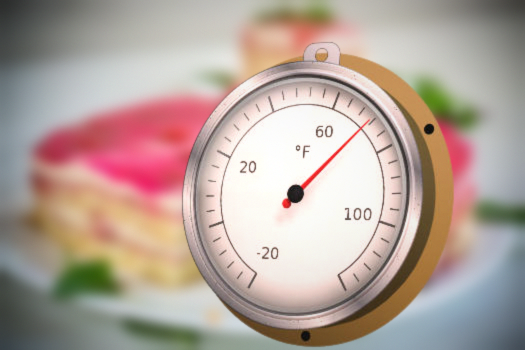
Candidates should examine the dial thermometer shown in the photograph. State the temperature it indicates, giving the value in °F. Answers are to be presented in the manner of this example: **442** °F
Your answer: **72** °F
